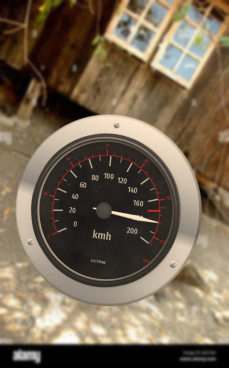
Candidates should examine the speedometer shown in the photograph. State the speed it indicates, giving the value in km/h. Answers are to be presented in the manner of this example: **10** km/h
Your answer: **180** km/h
